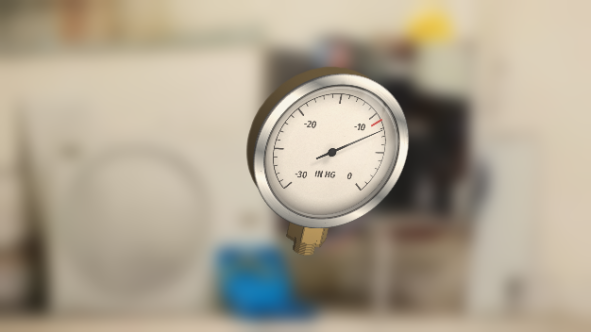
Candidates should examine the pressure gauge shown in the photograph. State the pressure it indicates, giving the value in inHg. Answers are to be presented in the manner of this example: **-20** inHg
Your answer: **-8** inHg
